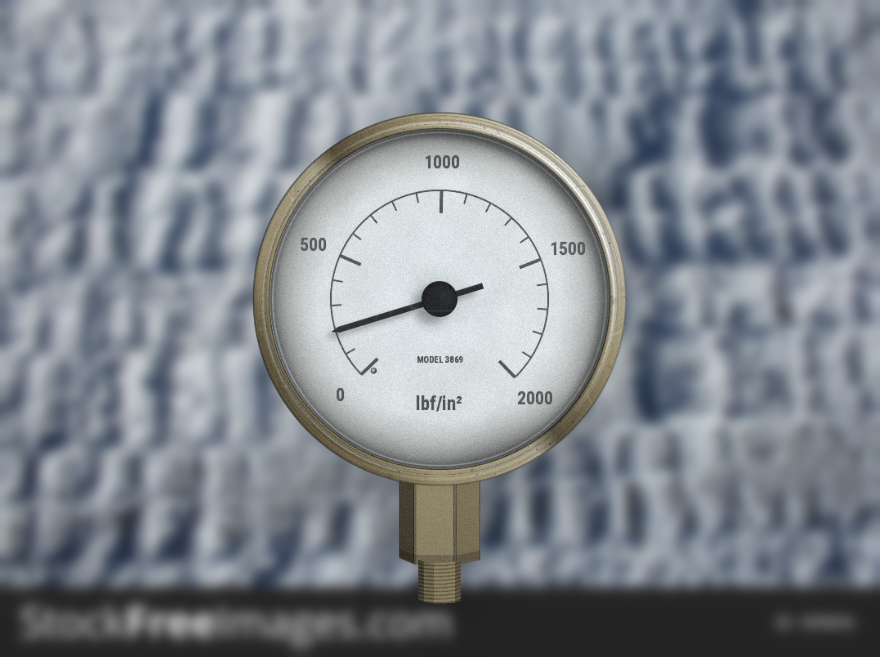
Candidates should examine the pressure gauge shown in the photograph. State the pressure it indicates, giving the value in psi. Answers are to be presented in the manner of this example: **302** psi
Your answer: **200** psi
